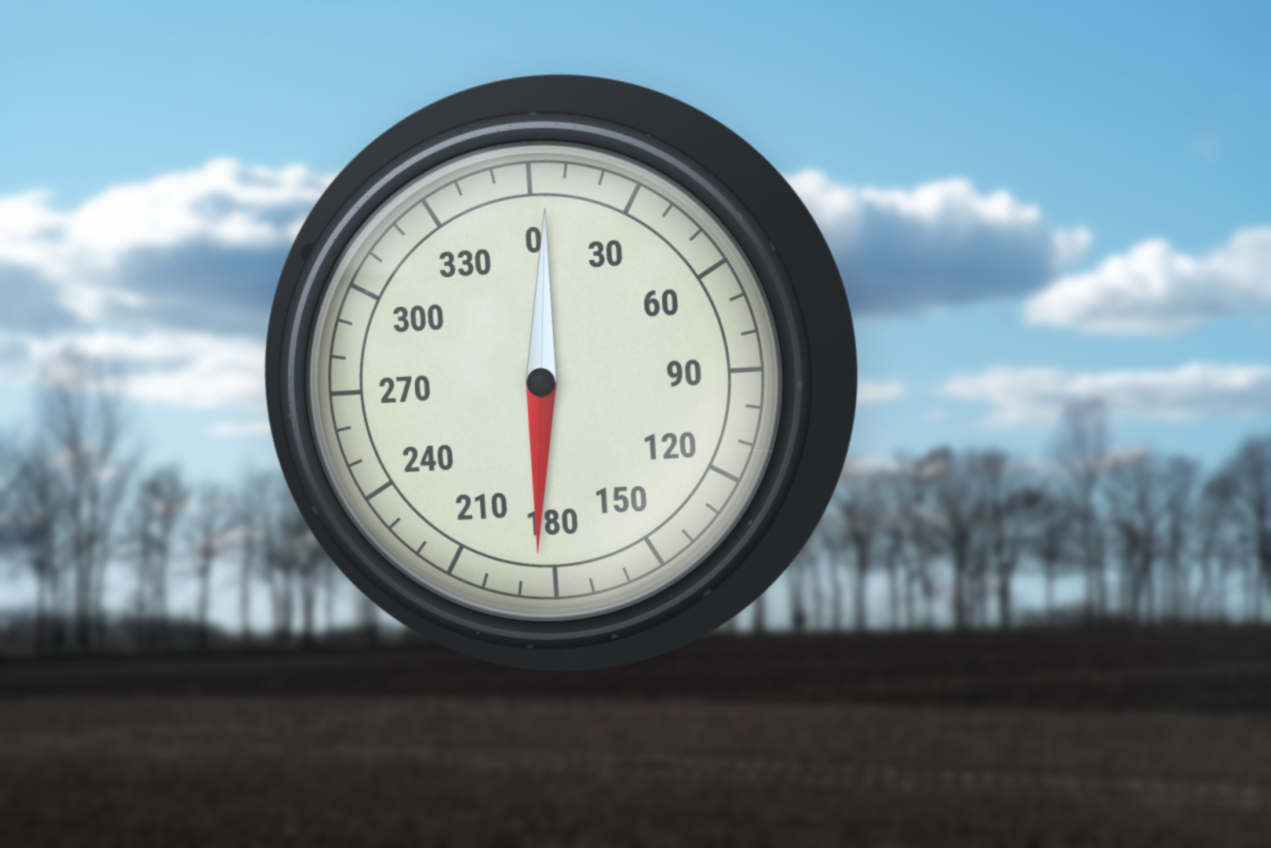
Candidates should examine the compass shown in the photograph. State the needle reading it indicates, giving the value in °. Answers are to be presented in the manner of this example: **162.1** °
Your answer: **185** °
